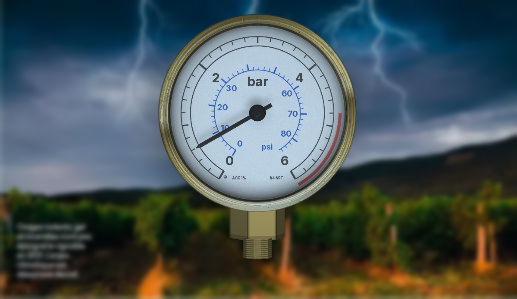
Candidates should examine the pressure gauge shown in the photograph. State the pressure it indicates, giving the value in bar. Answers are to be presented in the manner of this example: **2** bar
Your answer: **0.6** bar
